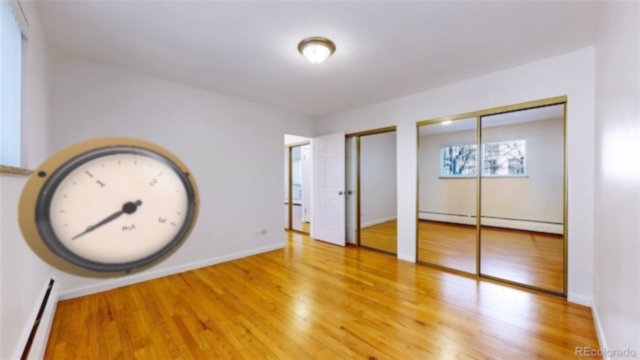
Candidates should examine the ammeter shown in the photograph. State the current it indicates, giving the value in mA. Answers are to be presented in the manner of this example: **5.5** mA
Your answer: **0** mA
